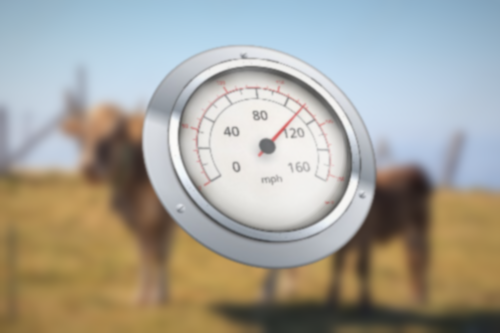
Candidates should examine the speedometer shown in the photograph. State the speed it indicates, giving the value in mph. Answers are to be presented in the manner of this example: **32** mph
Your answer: **110** mph
